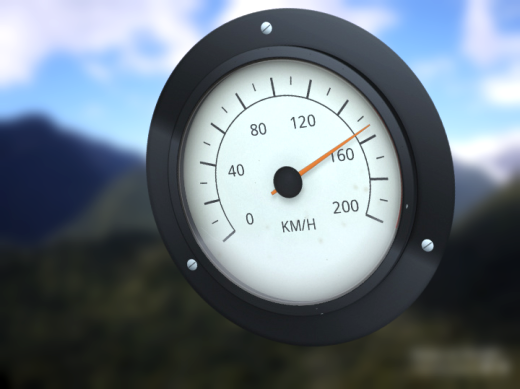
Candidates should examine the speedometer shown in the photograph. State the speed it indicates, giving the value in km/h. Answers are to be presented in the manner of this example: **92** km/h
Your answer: **155** km/h
